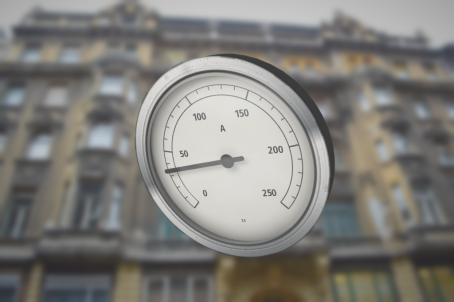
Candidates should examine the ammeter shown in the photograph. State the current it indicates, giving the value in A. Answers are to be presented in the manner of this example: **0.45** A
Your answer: **35** A
